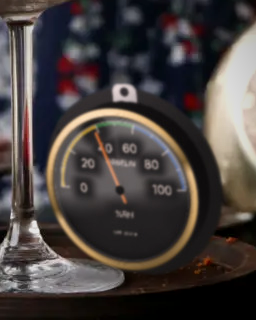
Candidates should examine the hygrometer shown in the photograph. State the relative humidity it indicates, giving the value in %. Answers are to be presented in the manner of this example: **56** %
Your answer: **40** %
